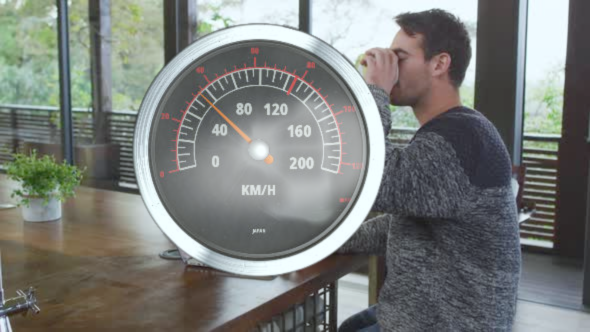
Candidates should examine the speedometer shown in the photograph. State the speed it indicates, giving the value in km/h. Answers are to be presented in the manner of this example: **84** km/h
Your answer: **55** km/h
